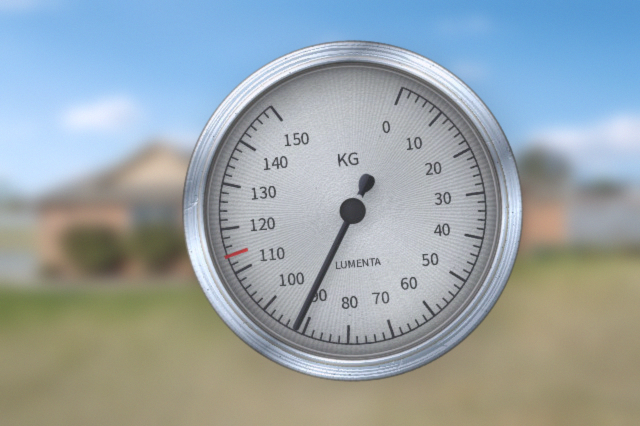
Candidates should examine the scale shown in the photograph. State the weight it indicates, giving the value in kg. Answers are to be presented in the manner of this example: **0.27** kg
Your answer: **92** kg
